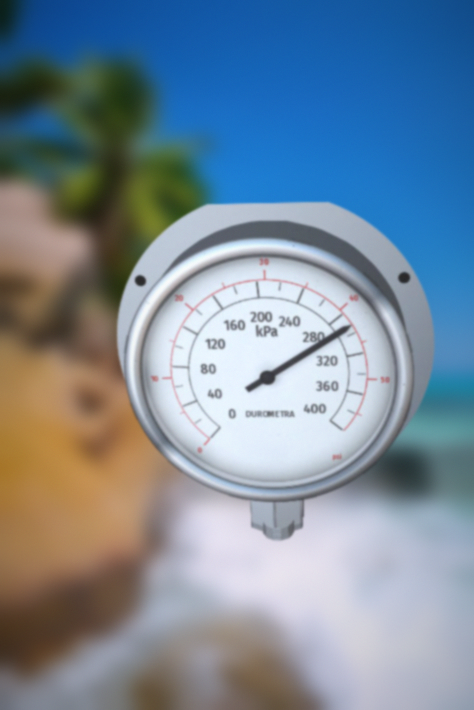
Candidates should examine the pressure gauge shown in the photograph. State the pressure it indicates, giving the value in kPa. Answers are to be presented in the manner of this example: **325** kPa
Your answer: **290** kPa
